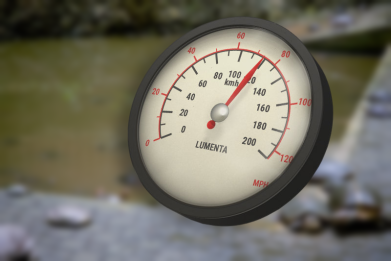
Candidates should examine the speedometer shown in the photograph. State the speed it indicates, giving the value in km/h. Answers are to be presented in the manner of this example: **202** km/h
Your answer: **120** km/h
